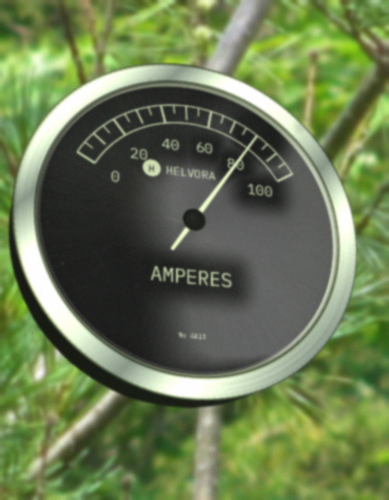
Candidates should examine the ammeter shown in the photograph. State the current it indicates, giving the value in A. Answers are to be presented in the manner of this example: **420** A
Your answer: **80** A
